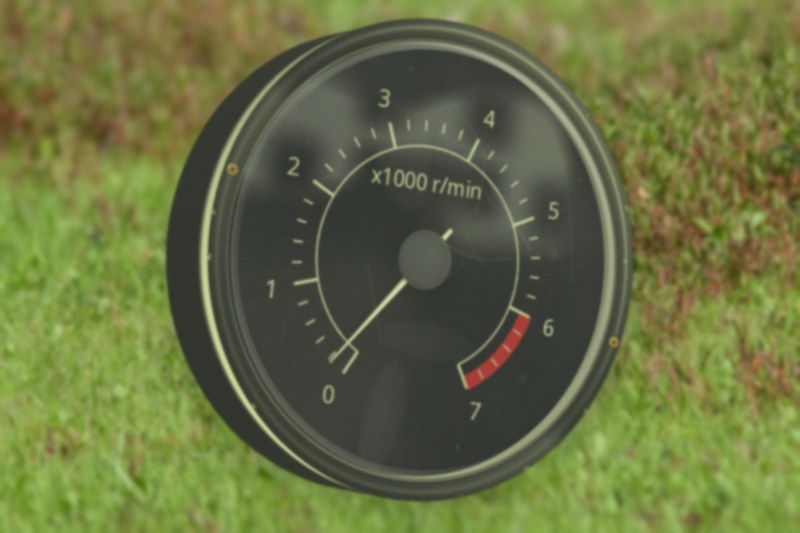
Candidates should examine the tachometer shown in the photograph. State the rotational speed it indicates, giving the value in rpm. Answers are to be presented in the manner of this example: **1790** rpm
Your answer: **200** rpm
